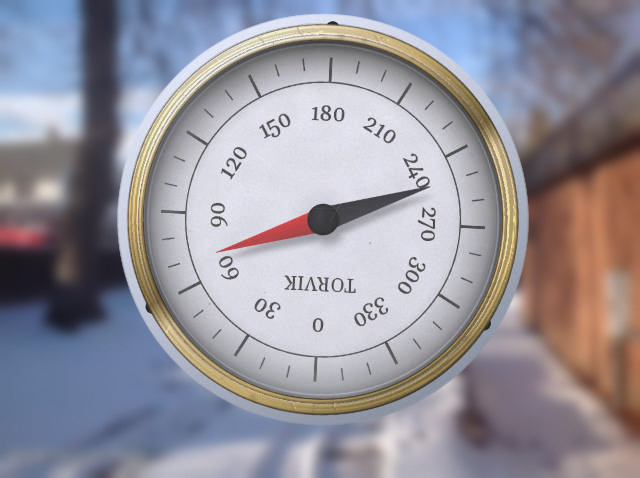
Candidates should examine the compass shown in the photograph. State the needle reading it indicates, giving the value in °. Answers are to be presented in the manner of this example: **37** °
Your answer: **70** °
